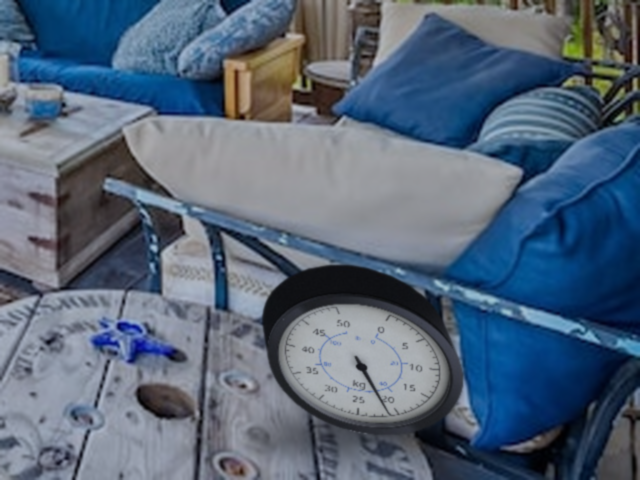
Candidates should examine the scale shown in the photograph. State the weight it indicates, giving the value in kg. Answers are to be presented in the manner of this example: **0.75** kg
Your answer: **21** kg
